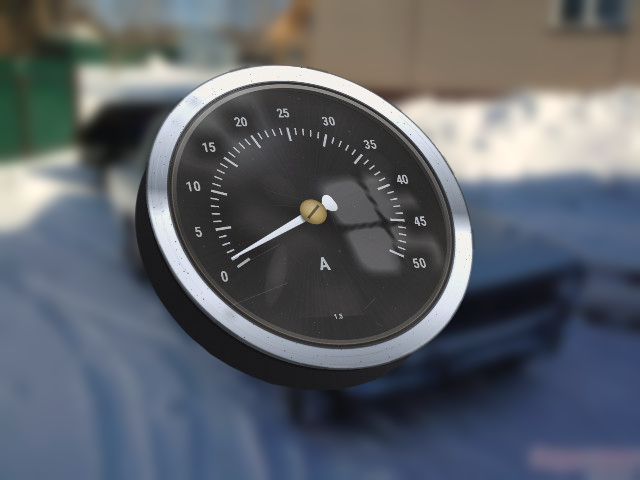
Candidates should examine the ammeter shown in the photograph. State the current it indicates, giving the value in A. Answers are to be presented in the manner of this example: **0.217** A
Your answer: **1** A
